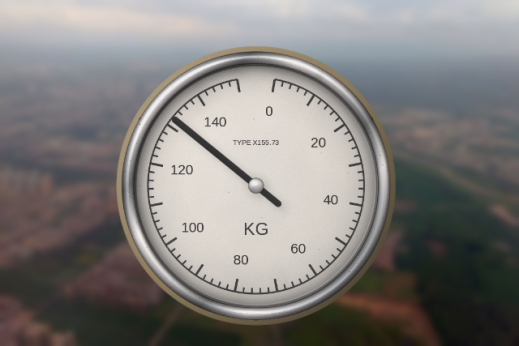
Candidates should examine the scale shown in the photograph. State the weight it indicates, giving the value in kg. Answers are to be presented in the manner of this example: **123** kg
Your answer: **132** kg
